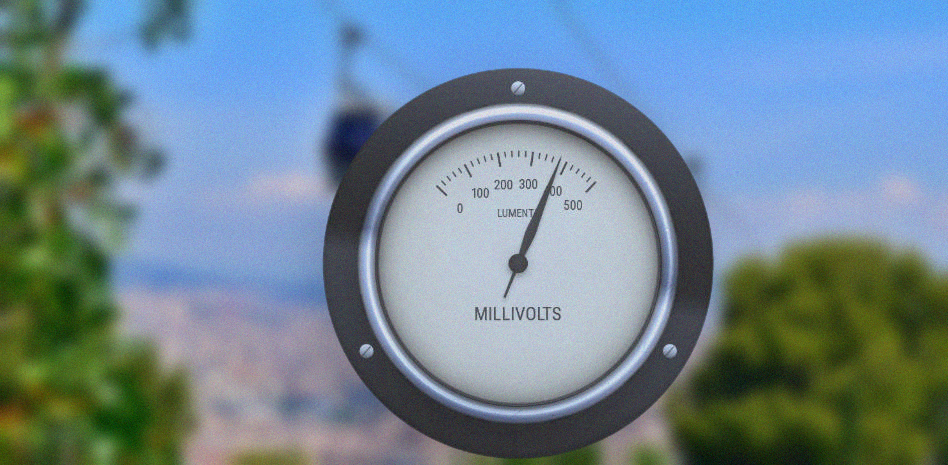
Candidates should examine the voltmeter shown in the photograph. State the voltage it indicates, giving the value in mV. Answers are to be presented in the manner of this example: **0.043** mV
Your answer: **380** mV
